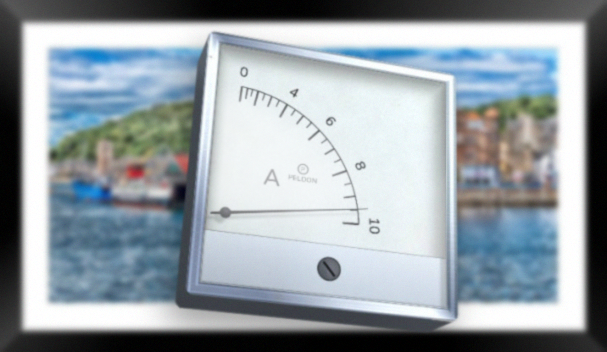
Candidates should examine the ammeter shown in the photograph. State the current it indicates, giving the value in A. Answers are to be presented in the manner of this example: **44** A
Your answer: **9.5** A
